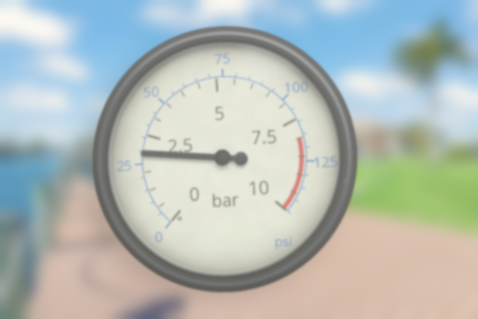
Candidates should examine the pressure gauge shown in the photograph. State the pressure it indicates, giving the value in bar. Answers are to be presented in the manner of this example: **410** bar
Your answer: **2** bar
